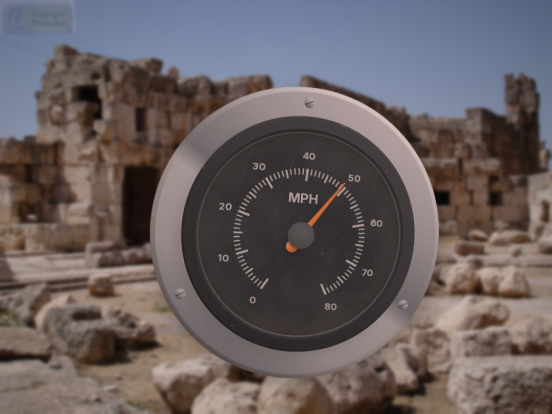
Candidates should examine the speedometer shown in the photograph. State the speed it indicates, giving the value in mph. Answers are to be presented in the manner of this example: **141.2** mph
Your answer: **49** mph
